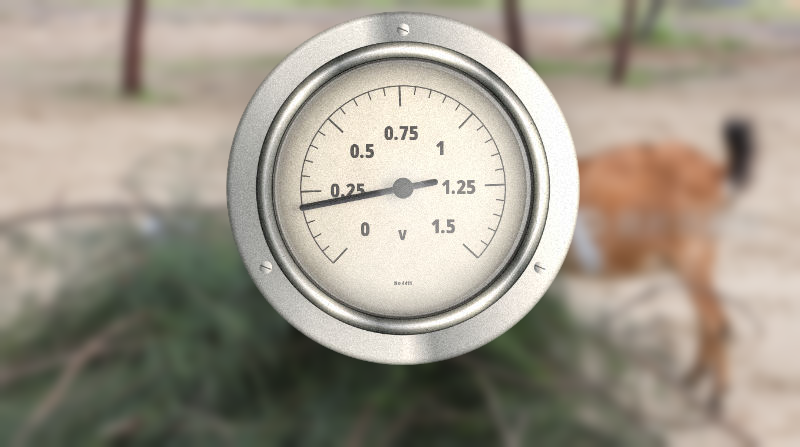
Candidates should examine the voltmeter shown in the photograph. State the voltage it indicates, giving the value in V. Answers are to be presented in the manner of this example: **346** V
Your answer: **0.2** V
